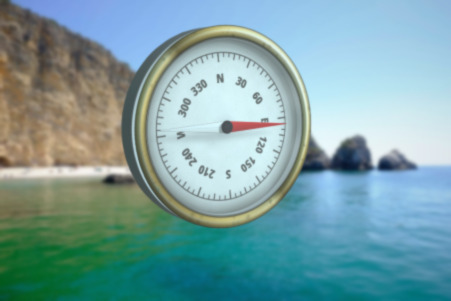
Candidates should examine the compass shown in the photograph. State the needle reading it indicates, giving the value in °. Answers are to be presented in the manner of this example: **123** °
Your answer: **95** °
